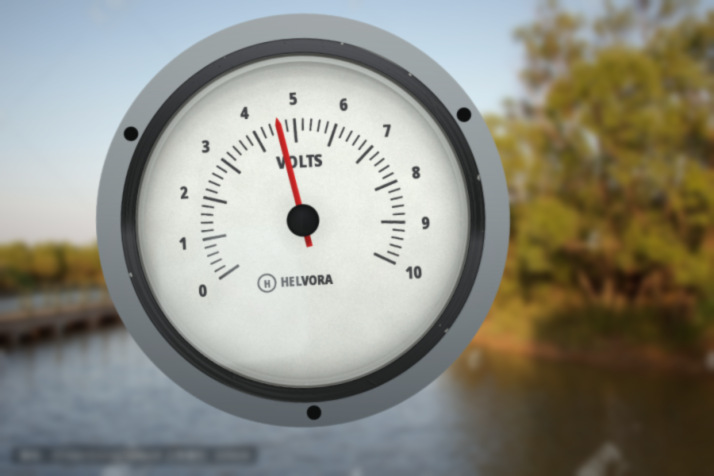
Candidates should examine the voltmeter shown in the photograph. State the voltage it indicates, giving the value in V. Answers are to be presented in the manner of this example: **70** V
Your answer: **4.6** V
